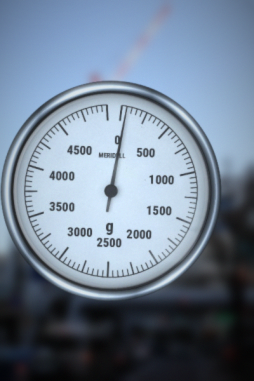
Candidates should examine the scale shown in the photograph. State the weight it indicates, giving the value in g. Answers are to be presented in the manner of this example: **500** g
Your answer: **50** g
